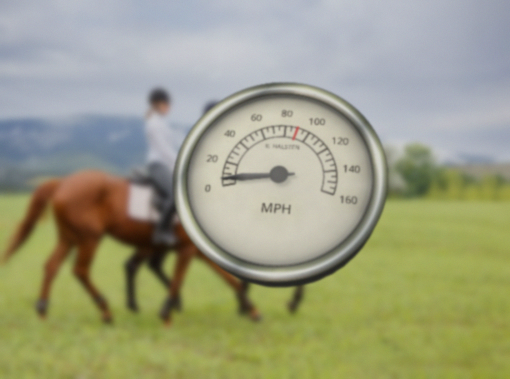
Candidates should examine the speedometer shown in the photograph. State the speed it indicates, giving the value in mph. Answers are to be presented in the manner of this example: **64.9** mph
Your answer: **5** mph
